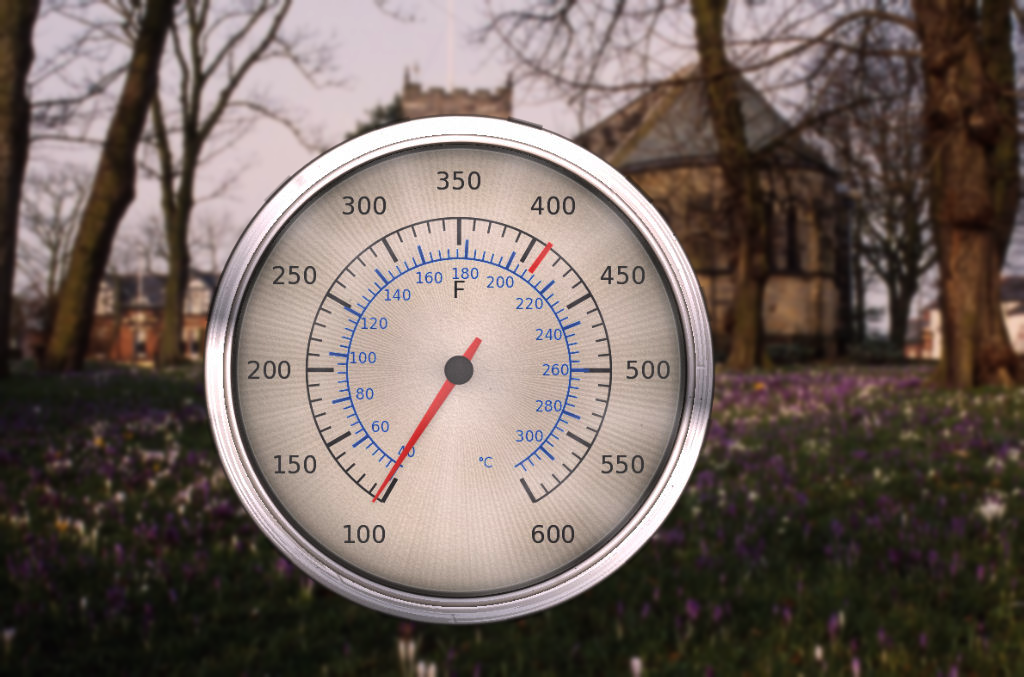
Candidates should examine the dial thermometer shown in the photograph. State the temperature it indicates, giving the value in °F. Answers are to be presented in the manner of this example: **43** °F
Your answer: **105** °F
